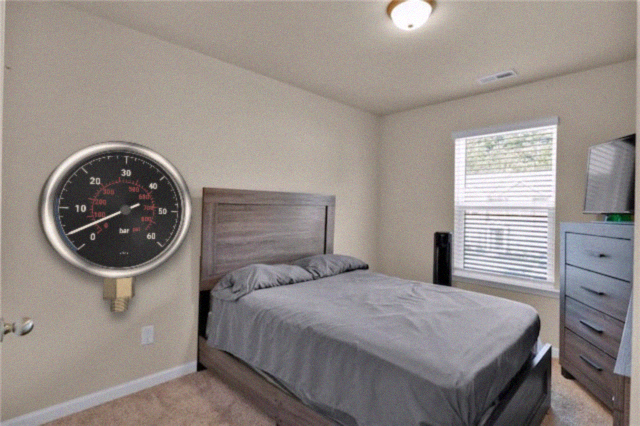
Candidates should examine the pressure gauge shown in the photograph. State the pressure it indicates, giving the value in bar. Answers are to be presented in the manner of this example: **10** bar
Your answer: **4** bar
